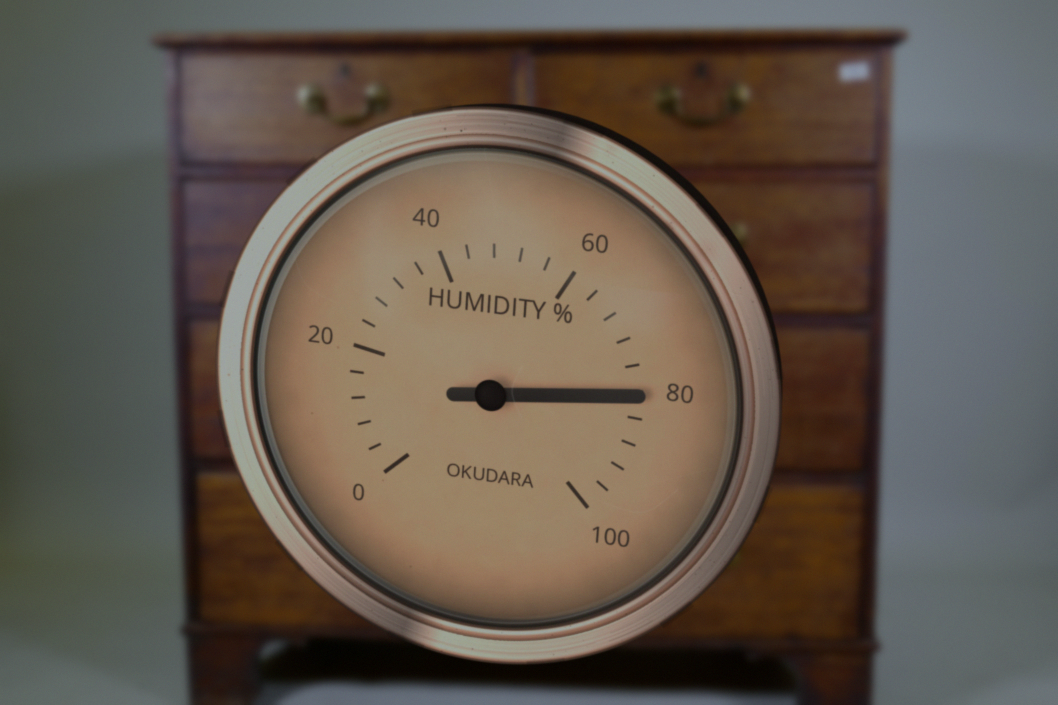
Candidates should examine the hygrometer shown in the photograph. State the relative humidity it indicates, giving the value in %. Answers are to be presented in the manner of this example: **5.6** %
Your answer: **80** %
